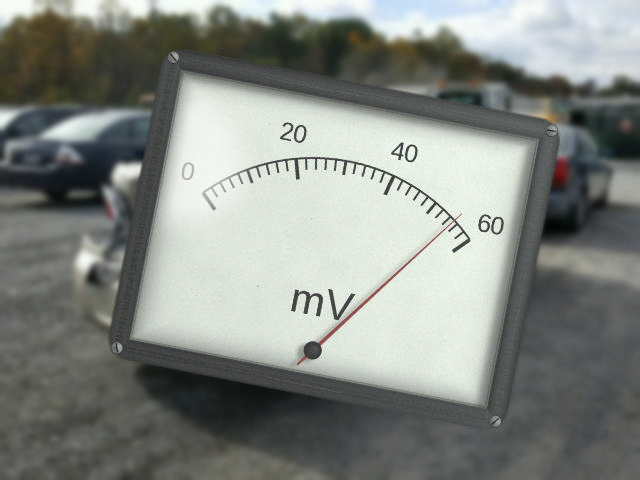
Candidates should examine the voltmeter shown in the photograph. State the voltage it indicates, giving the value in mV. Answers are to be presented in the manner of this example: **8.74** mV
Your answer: **55** mV
